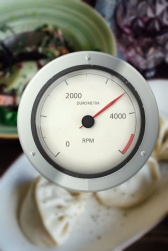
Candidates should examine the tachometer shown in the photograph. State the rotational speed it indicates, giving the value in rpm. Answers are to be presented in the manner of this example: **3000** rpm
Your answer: **3500** rpm
